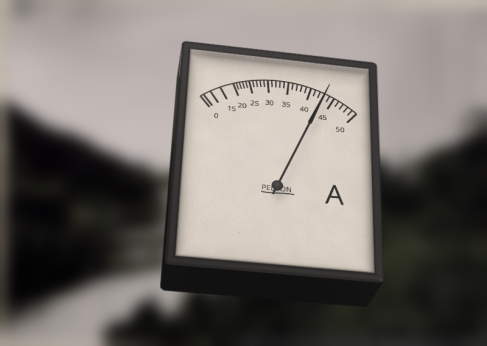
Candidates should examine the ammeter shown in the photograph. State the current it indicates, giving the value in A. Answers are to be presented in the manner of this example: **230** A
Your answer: **43** A
